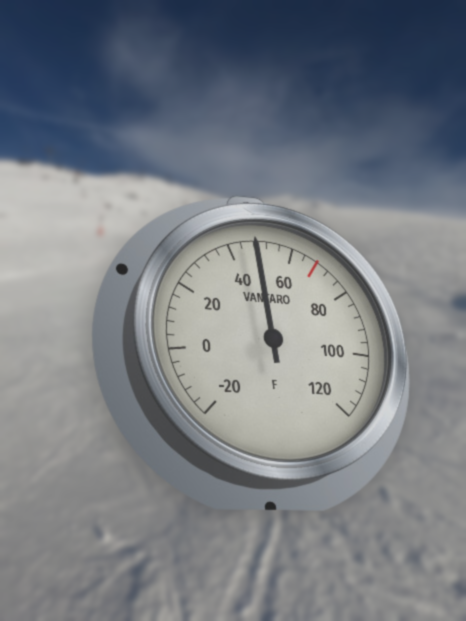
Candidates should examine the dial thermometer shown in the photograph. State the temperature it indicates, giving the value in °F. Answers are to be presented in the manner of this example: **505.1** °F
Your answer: **48** °F
